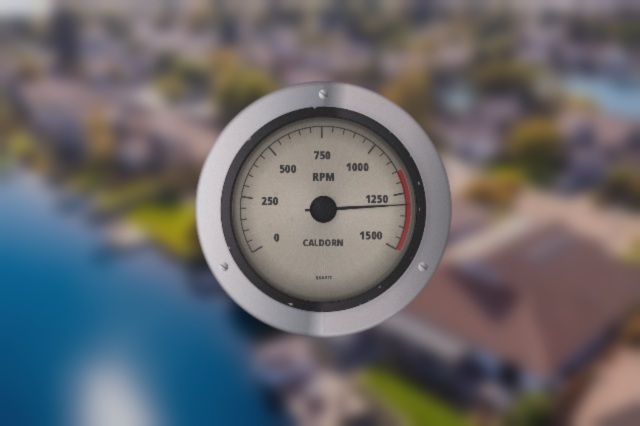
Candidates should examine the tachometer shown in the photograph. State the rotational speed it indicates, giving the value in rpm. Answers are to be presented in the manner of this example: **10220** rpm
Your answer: **1300** rpm
